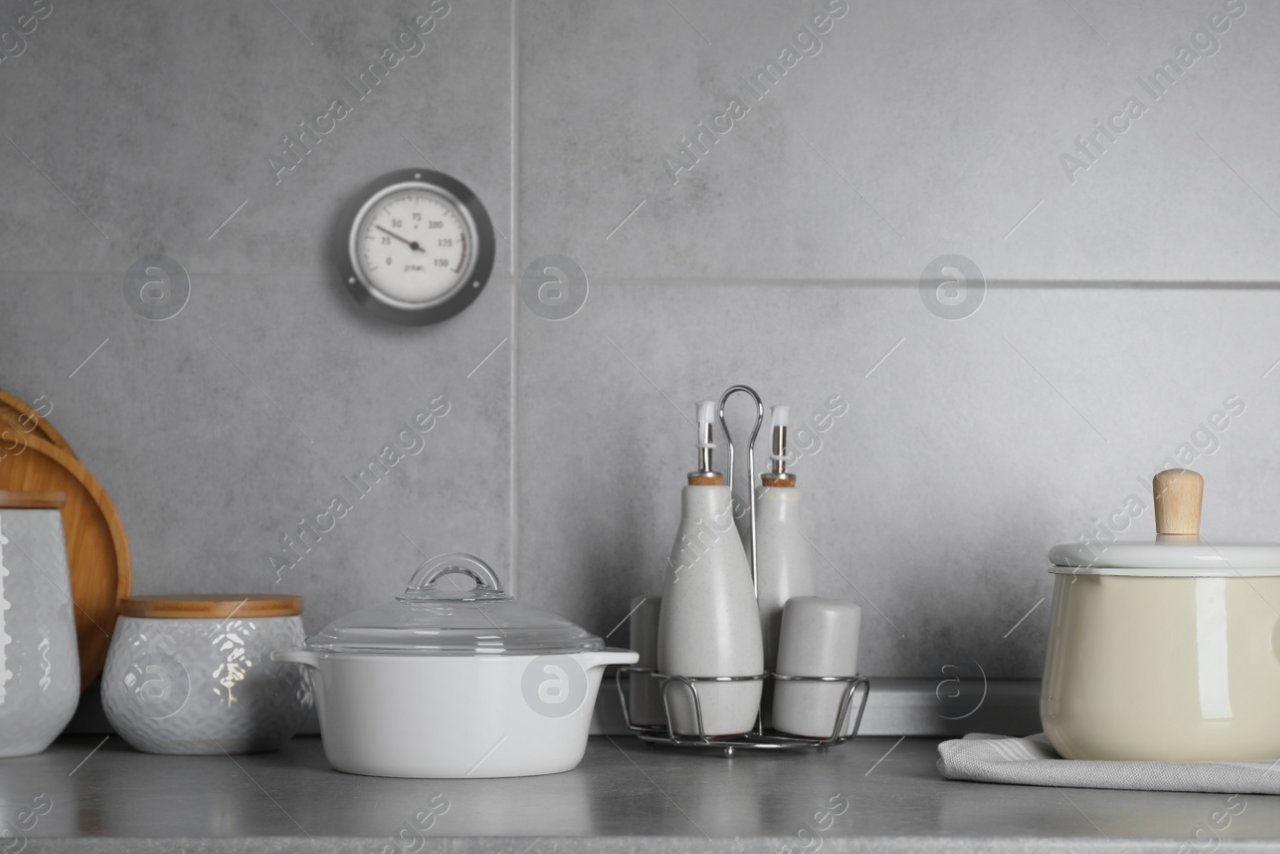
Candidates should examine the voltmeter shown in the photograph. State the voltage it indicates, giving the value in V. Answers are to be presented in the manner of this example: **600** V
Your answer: **35** V
